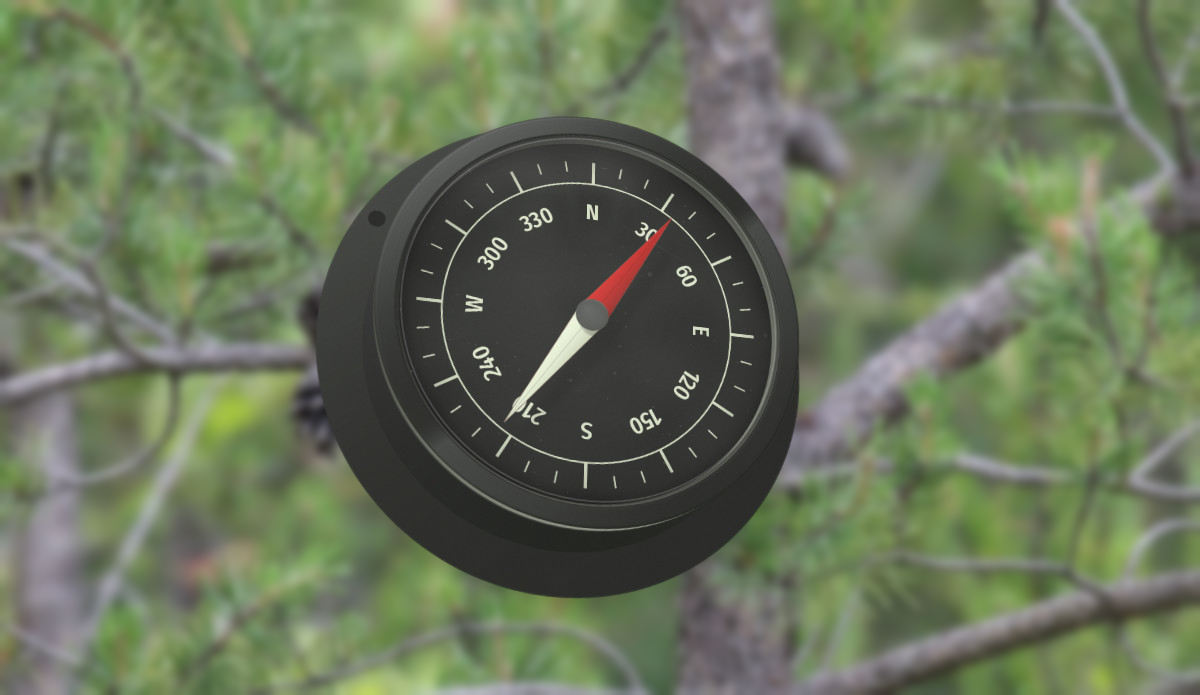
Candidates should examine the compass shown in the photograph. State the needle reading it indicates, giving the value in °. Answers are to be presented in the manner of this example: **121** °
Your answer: **35** °
